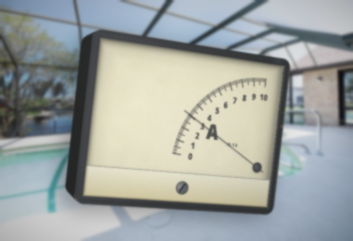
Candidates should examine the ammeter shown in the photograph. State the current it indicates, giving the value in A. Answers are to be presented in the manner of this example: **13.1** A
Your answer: **3** A
